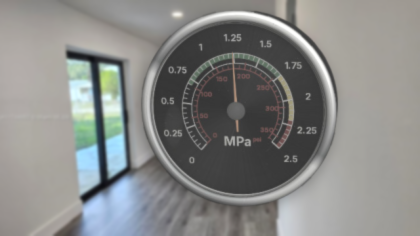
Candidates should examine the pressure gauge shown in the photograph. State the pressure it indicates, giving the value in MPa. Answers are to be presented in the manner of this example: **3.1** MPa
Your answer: **1.25** MPa
